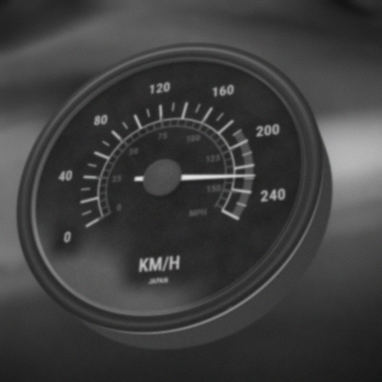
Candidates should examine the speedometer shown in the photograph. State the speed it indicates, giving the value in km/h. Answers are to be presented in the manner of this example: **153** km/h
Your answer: **230** km/h
